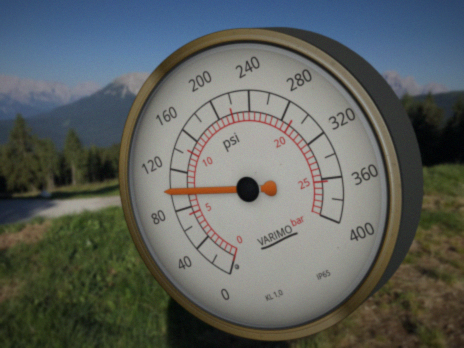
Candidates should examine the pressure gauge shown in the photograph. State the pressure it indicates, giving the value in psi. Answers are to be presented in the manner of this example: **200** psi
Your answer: **100** psi
